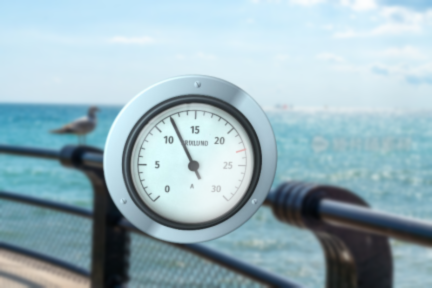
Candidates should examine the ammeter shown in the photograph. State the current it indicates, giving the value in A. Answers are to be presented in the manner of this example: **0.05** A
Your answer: **12** A
